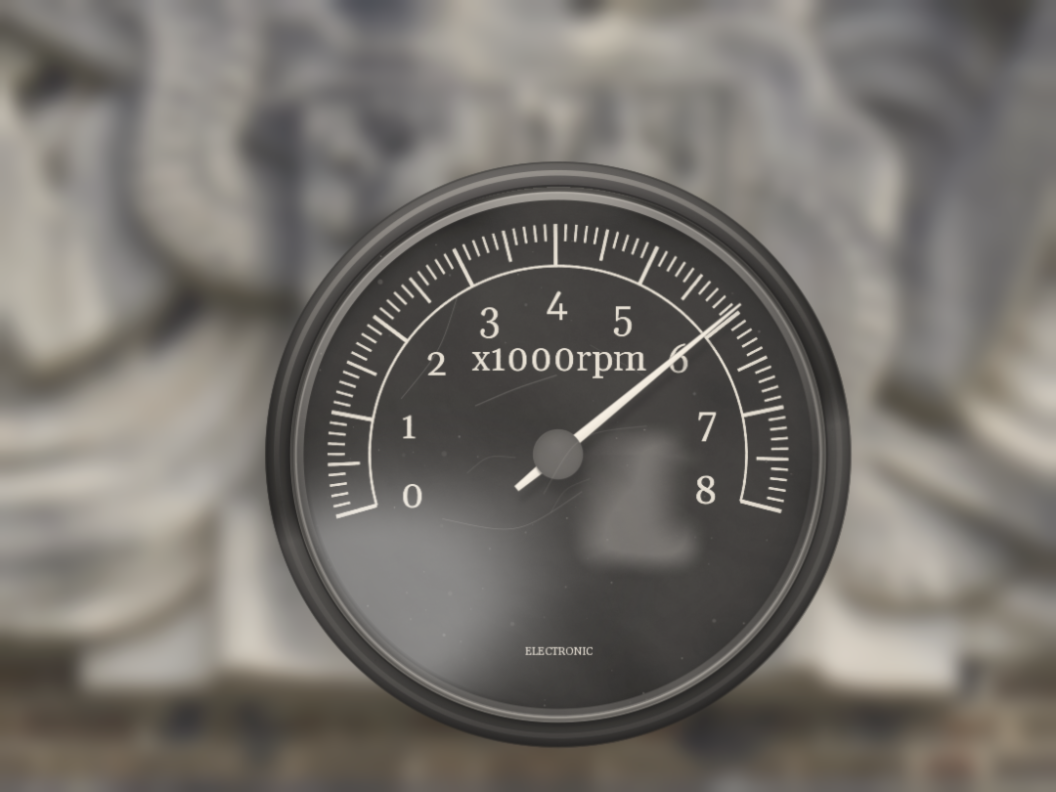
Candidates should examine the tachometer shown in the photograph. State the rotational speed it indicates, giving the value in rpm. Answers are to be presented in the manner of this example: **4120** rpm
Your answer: **5950** rpm
